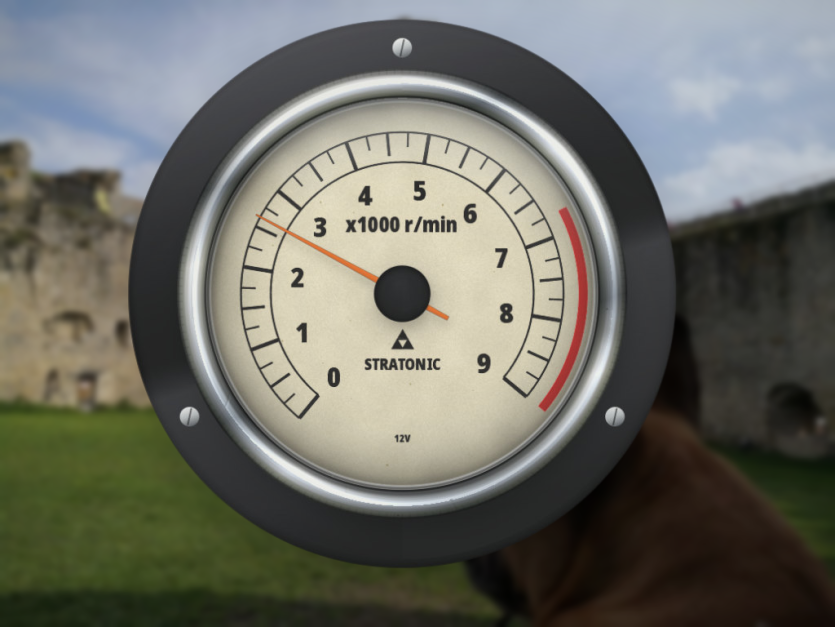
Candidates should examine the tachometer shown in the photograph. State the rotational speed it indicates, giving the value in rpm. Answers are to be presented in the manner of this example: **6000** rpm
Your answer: **2625** rpm
